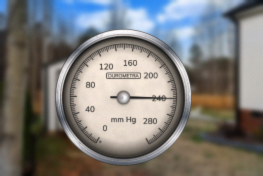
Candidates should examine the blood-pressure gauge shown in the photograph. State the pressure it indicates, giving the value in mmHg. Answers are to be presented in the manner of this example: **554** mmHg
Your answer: **240** mmHg
